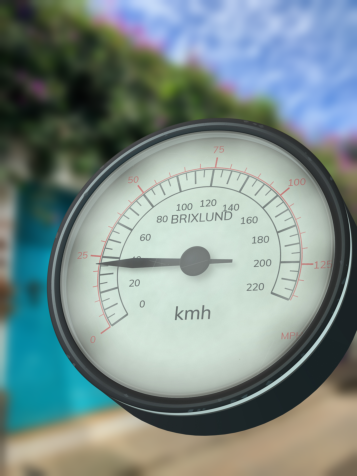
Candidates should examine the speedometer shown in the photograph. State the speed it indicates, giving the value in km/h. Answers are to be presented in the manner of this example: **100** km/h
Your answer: **35** km/h
